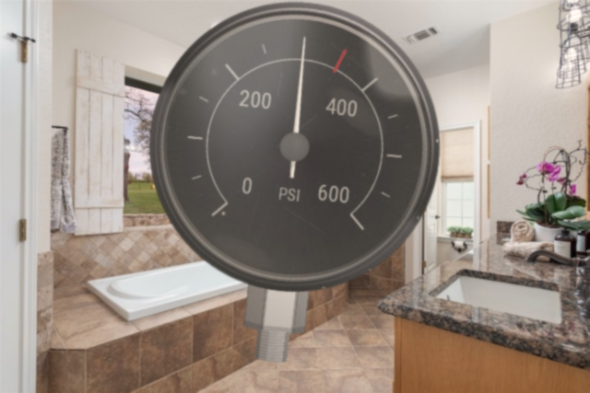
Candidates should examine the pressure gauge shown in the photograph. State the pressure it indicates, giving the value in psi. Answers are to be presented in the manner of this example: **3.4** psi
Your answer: **300** psi
